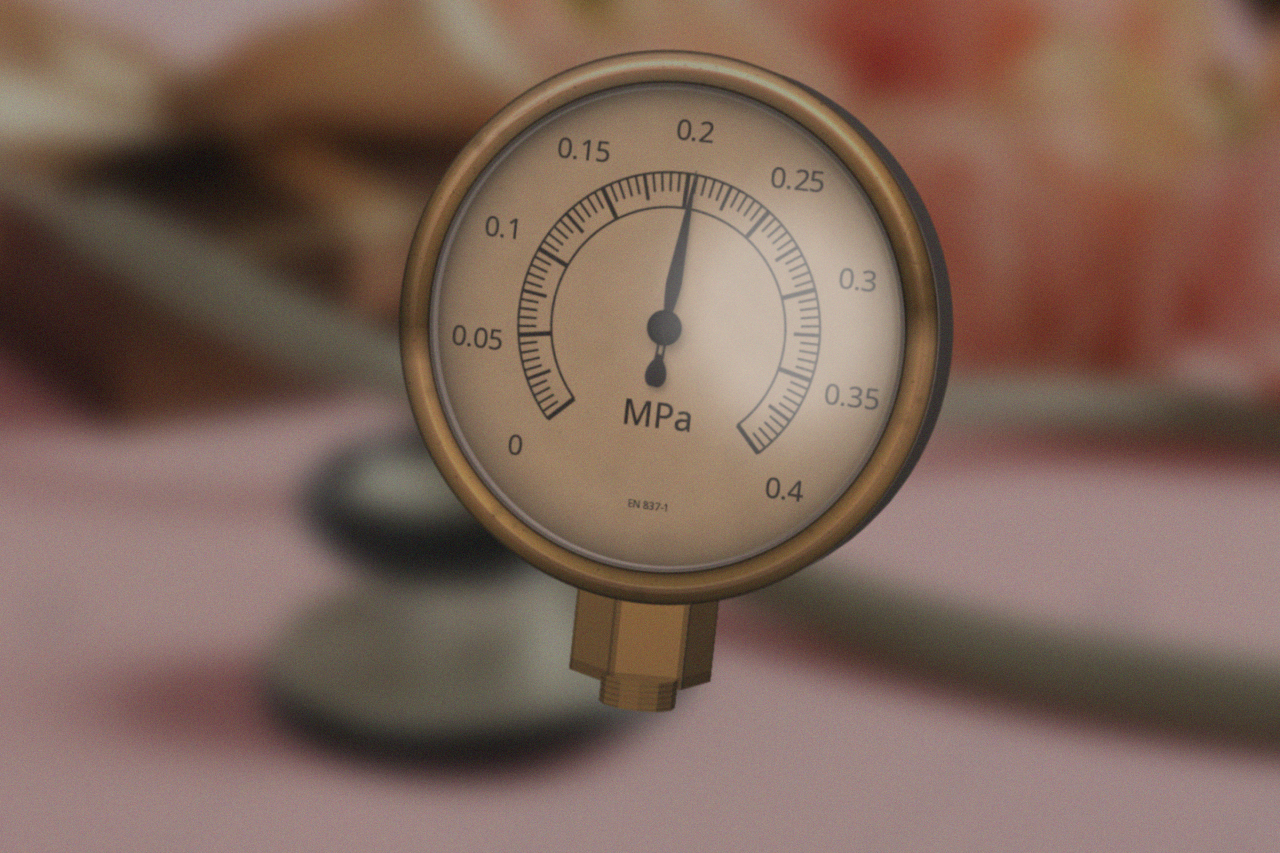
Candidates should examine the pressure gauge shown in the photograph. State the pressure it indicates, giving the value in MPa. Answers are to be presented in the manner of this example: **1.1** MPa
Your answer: **0.205** MPa
